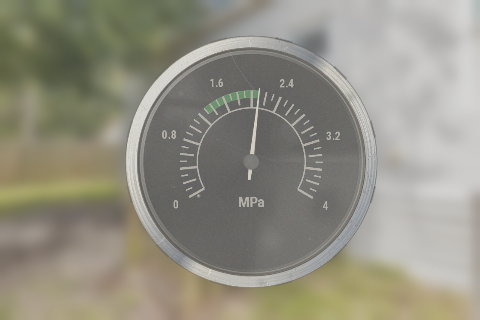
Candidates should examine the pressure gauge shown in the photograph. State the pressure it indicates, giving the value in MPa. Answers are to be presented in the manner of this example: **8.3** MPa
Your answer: **2.1** MPa
